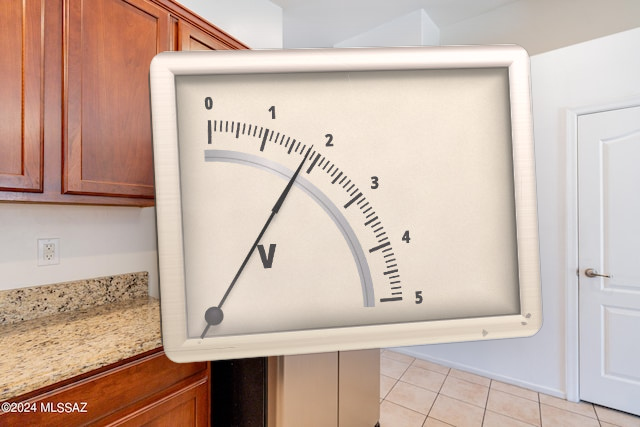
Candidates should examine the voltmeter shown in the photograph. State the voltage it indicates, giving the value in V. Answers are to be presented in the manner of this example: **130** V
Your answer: **1.8** V
